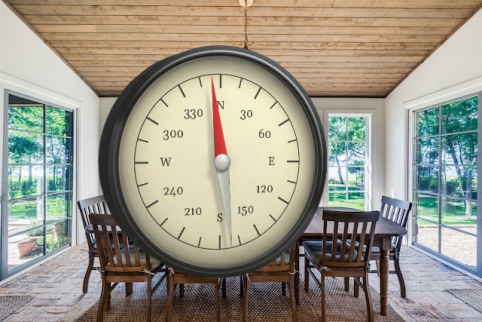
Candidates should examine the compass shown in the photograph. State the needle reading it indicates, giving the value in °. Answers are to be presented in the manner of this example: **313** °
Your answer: **352.5** °
